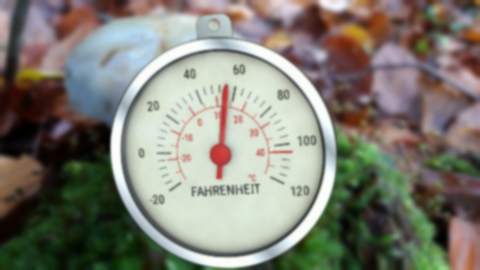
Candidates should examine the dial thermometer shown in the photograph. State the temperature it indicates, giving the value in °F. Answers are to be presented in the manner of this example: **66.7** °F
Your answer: **56** °F
